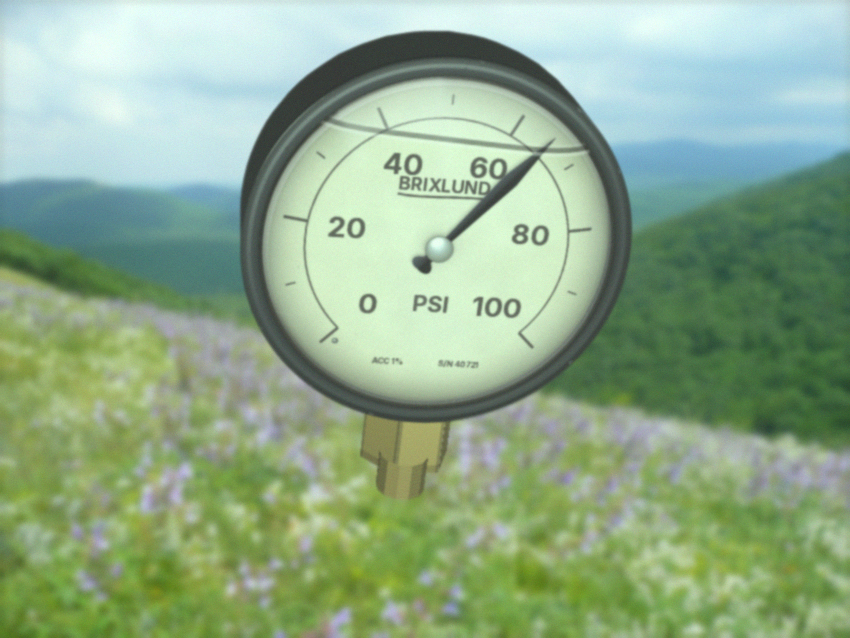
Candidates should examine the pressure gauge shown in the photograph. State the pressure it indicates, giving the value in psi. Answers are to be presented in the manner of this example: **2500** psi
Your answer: **65** psi
